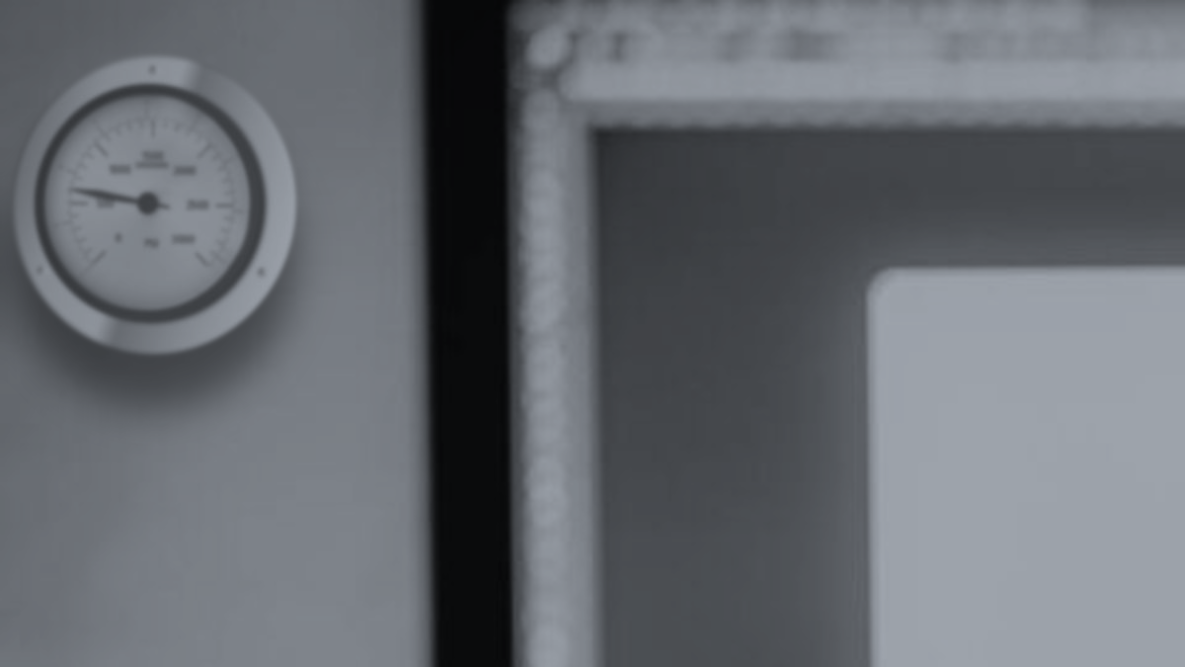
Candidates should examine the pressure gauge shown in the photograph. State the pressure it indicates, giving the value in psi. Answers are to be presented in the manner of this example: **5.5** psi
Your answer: **600** psi
